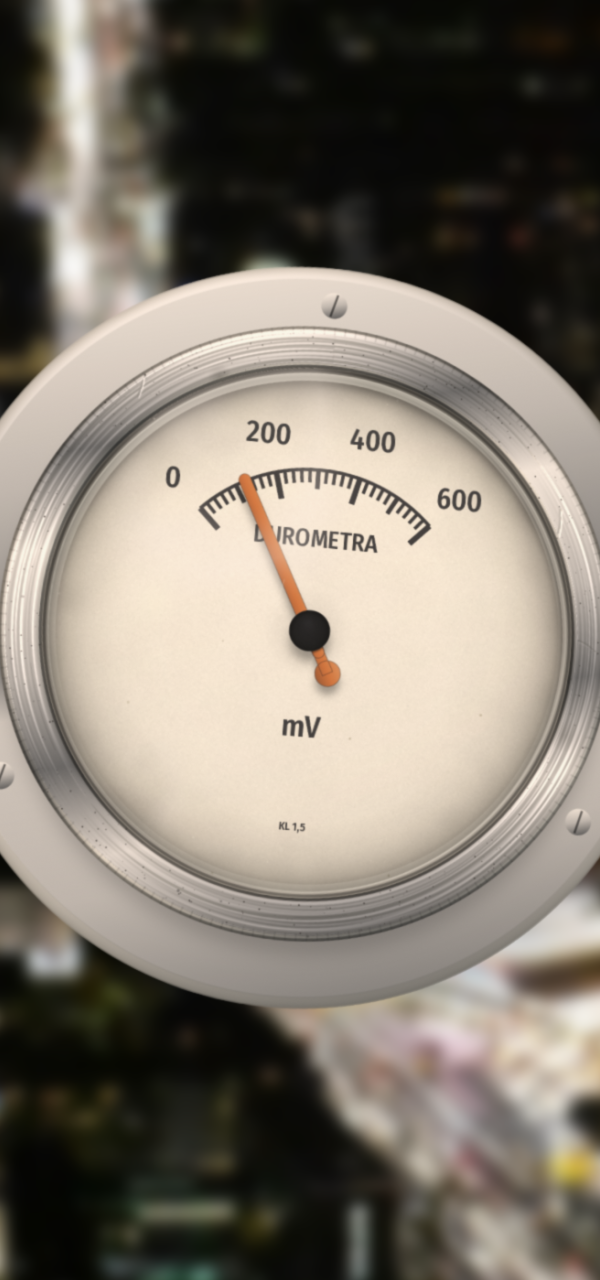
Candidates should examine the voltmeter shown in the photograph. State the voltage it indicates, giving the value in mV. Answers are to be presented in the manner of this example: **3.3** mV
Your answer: **120** mV
